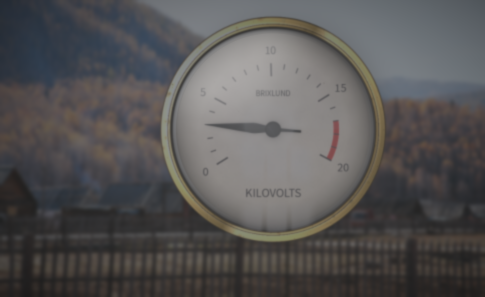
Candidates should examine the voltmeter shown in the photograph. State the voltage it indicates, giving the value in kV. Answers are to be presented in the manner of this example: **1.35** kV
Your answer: **3** kV
